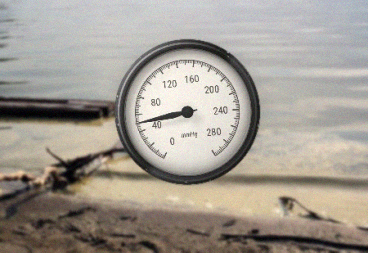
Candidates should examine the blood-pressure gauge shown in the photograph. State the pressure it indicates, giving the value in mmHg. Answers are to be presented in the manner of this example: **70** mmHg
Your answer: **50** mmHg
